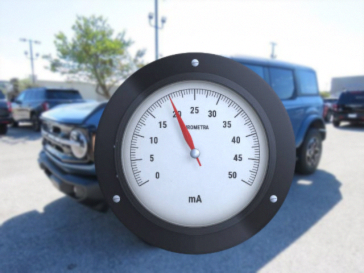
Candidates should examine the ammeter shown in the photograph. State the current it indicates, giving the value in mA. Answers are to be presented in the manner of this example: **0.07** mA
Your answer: **20** mA
